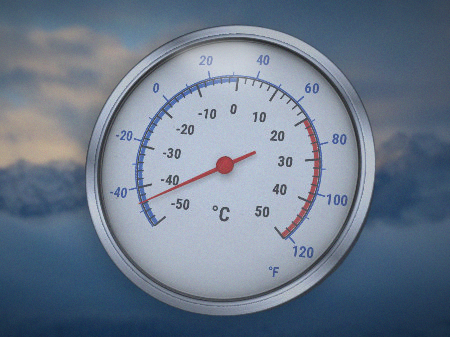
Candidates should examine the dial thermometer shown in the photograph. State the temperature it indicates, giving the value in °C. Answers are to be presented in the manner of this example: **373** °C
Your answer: **-44** °C
